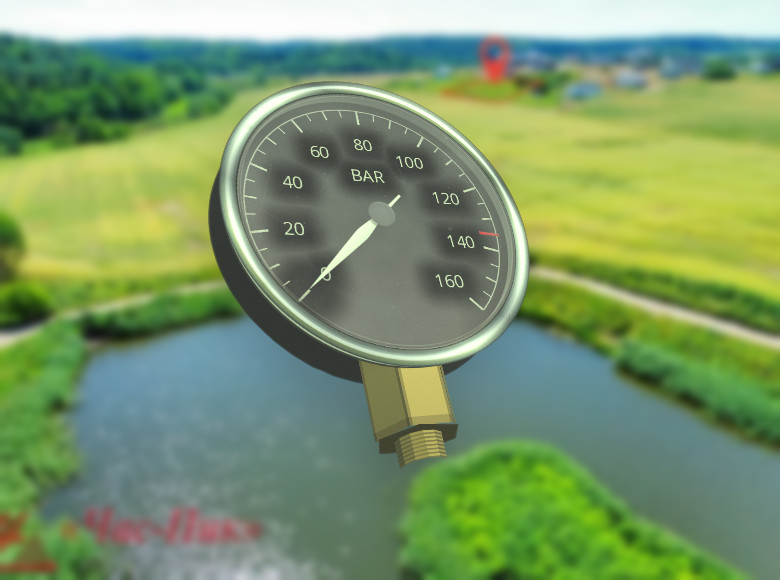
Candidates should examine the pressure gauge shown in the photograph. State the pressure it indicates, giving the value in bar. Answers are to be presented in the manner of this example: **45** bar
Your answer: **0** bar
